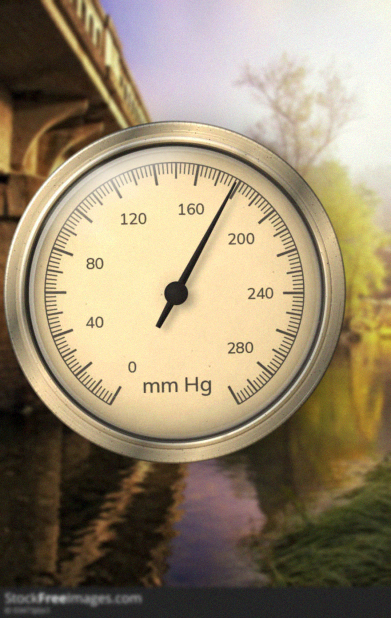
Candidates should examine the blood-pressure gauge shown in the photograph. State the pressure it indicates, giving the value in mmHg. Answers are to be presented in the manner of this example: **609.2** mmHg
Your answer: **178** mmHg
